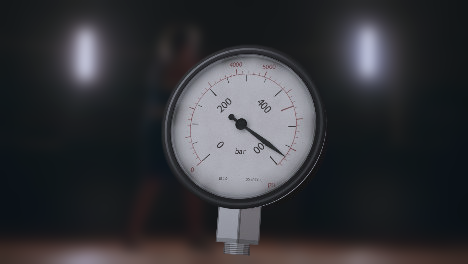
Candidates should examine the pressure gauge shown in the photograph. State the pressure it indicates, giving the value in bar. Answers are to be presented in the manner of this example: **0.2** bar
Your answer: **575** bar
